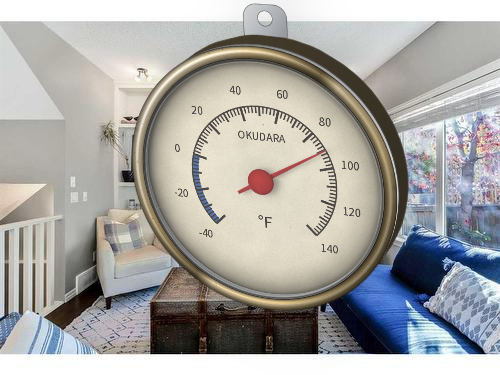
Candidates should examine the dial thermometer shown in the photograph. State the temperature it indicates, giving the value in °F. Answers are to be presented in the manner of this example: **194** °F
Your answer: **90** °F
